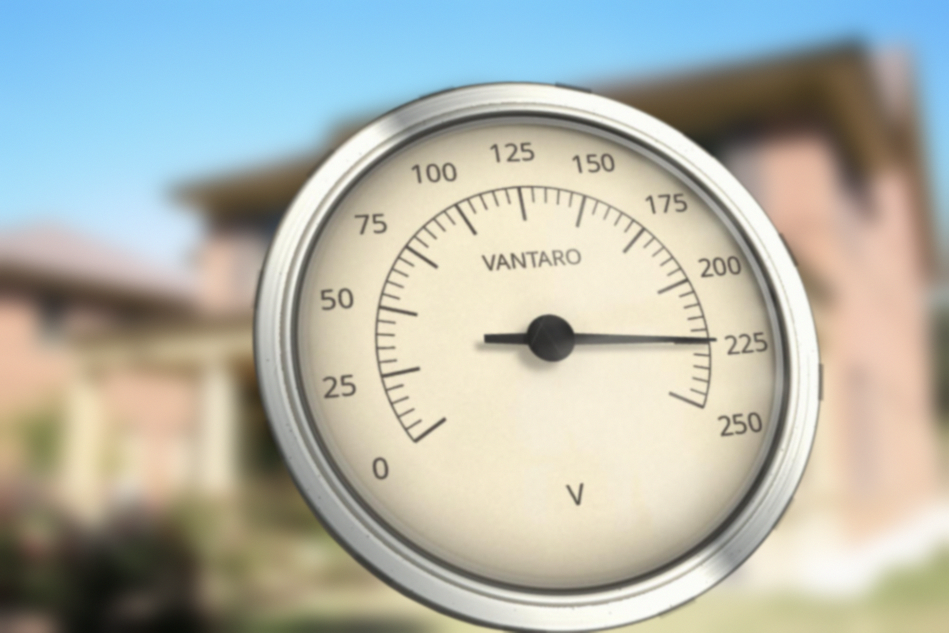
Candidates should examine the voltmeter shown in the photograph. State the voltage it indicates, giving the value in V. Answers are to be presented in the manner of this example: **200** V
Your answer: **225** V
